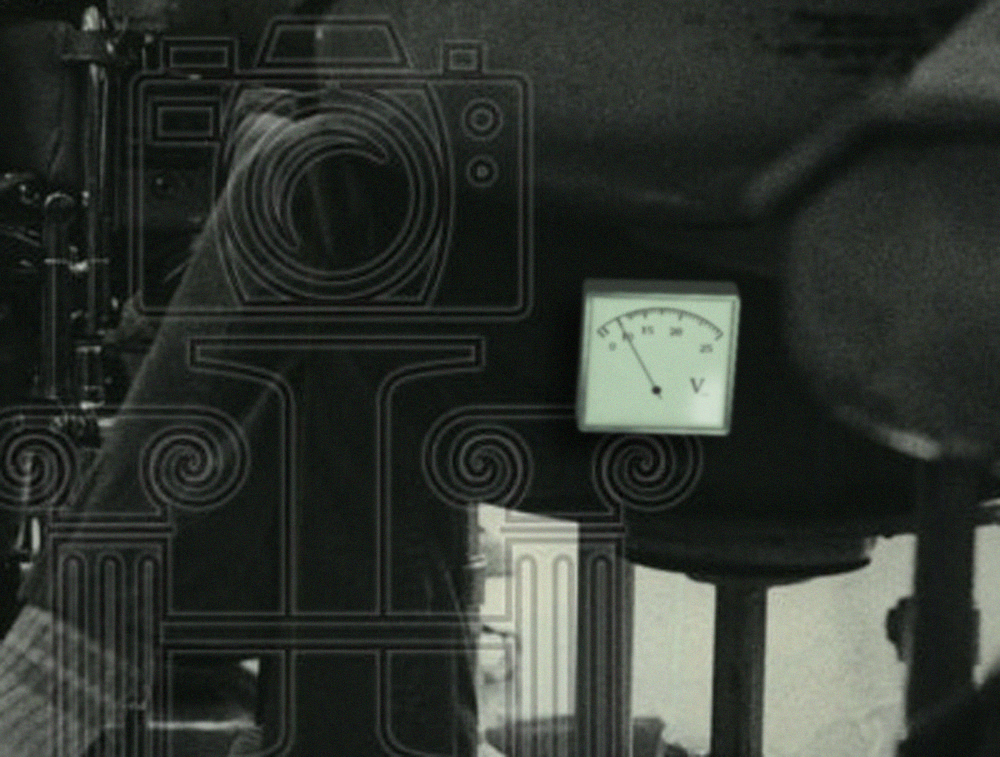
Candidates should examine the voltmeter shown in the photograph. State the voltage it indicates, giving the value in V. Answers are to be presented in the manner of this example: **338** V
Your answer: **10** V
